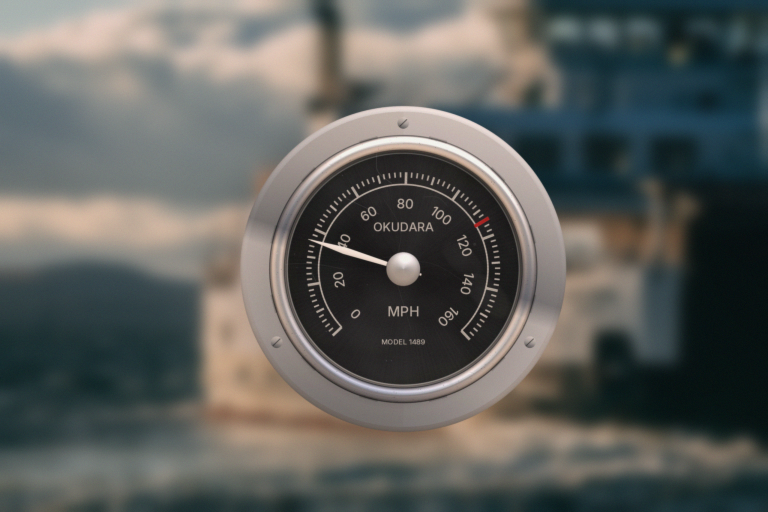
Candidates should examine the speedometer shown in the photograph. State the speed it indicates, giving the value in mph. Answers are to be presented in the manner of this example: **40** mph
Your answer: **36** mph
